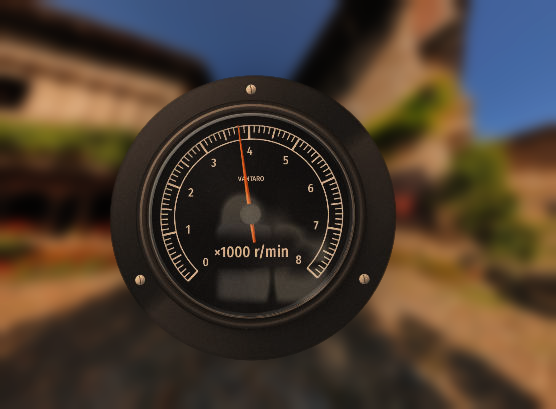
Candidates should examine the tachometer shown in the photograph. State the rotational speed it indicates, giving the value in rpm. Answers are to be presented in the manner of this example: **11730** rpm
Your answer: **3800** rpm
